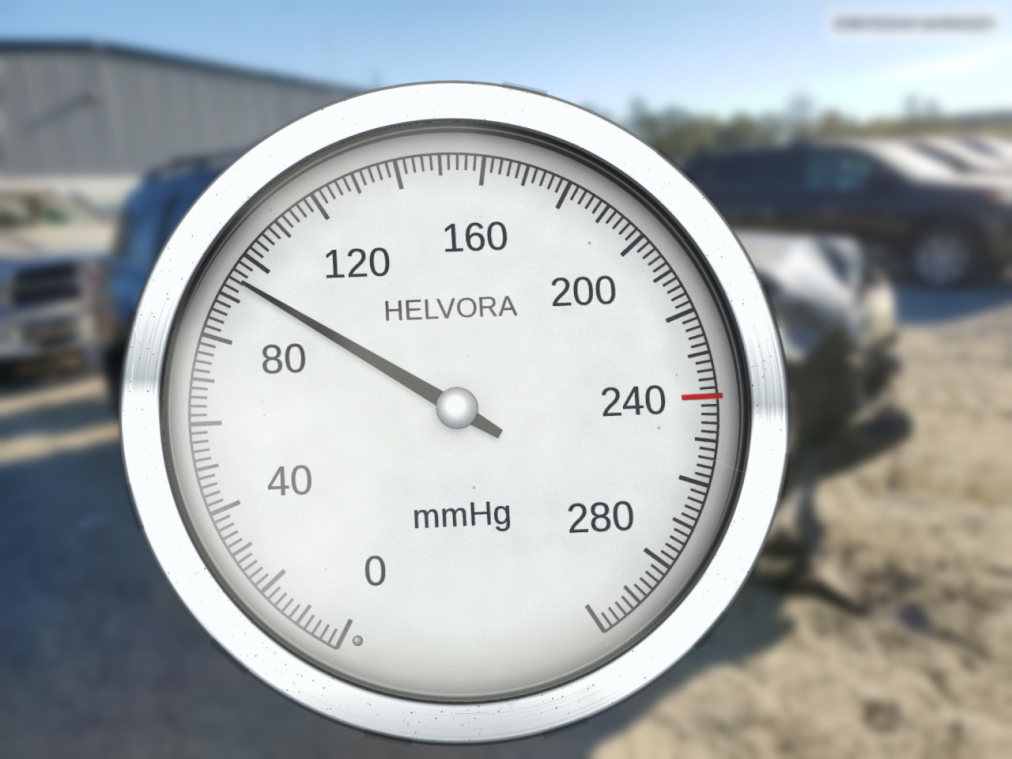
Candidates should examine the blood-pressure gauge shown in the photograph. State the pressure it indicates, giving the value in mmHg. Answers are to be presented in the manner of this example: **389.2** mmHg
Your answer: **94** mmHg
